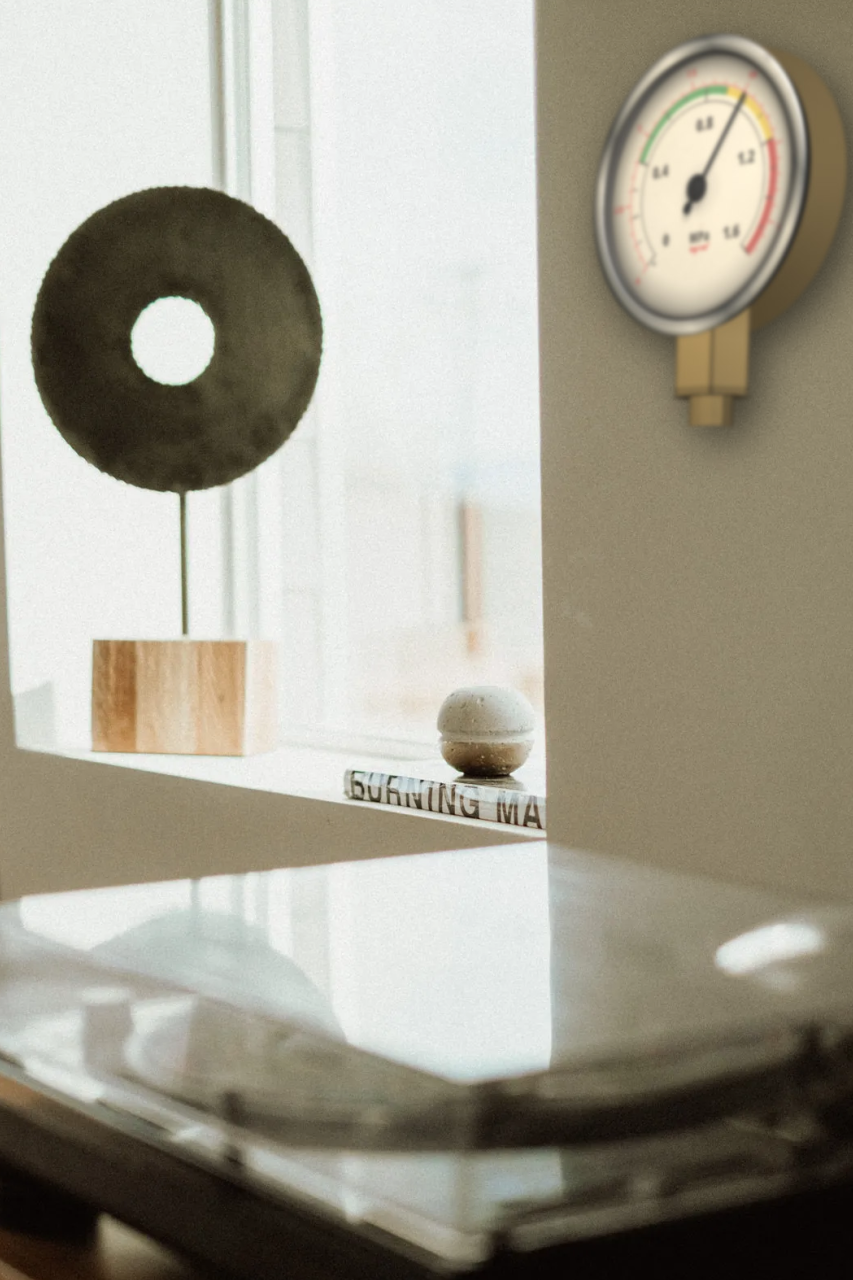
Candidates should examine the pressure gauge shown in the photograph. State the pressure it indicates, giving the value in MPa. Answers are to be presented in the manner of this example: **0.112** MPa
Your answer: **1** MPa
